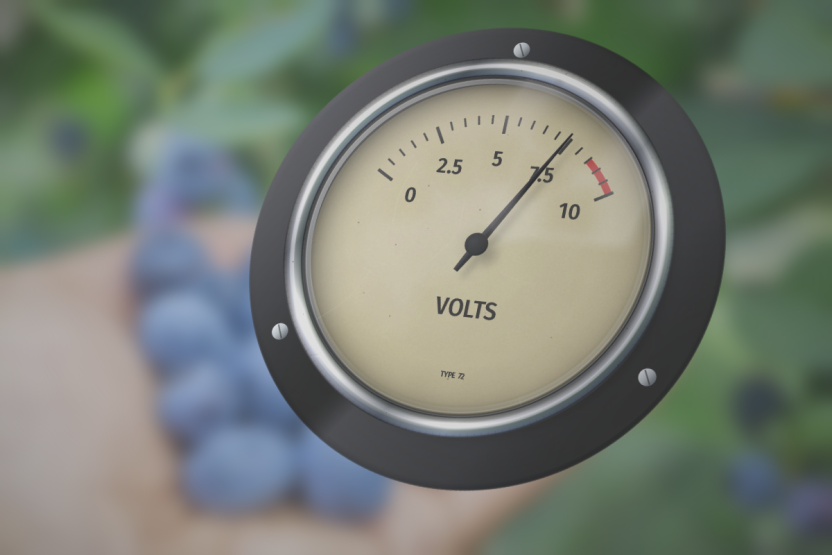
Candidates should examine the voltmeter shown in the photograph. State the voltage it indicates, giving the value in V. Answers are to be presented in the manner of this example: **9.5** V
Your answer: **7.5** V
